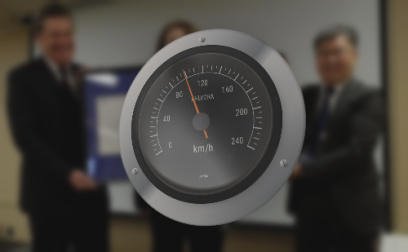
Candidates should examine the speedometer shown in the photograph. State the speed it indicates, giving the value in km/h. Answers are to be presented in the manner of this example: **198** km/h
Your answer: **100** km/h
